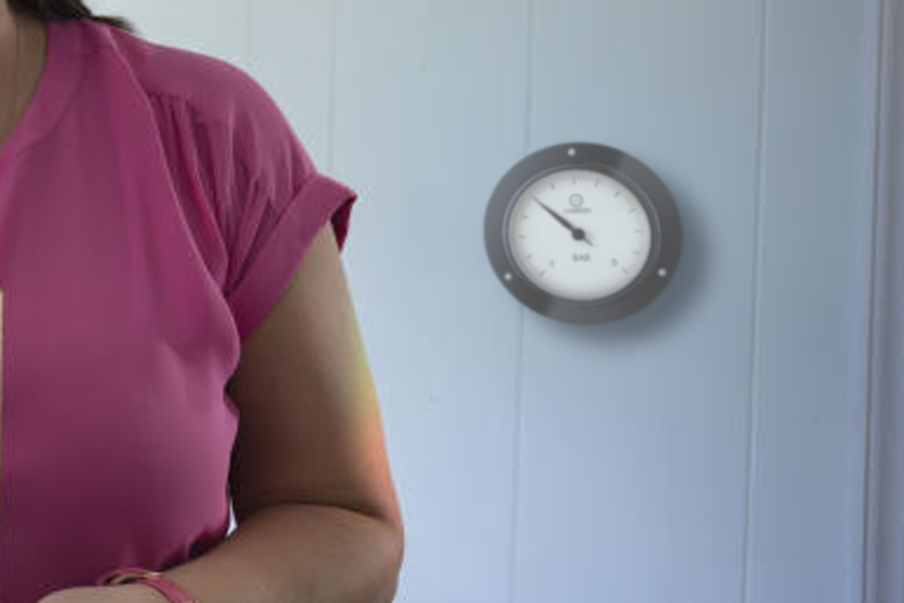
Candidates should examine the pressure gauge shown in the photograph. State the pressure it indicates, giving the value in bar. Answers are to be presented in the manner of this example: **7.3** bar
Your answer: **1** bar
